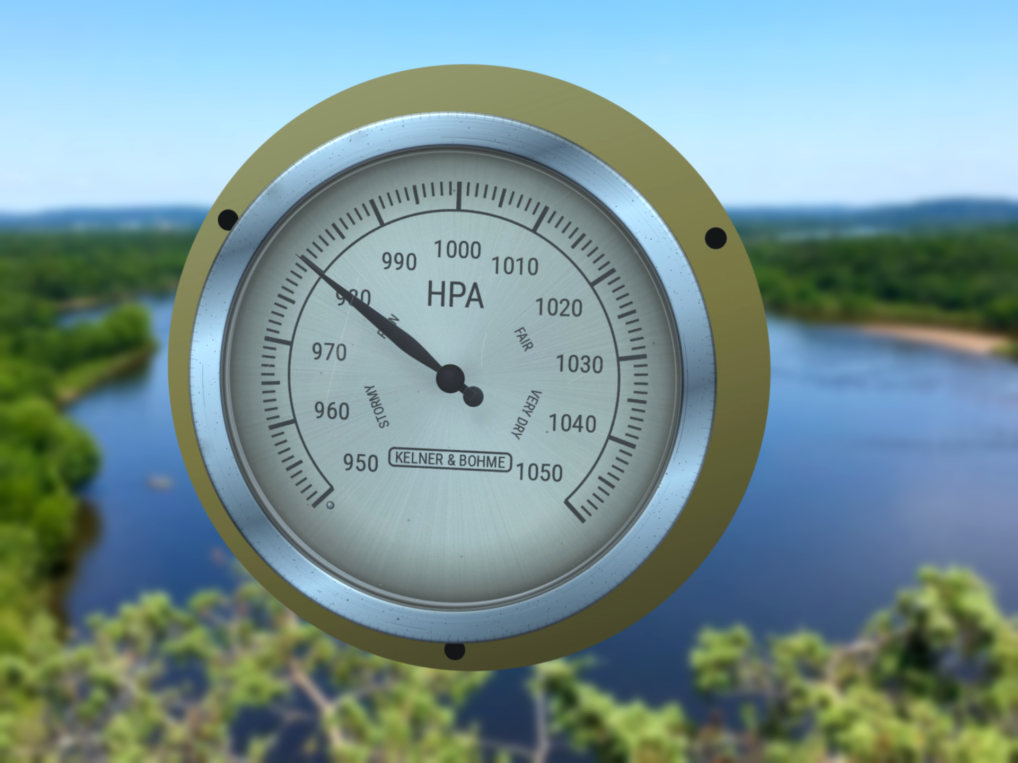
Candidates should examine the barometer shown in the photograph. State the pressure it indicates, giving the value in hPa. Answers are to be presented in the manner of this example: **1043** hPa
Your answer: **980** hPa
